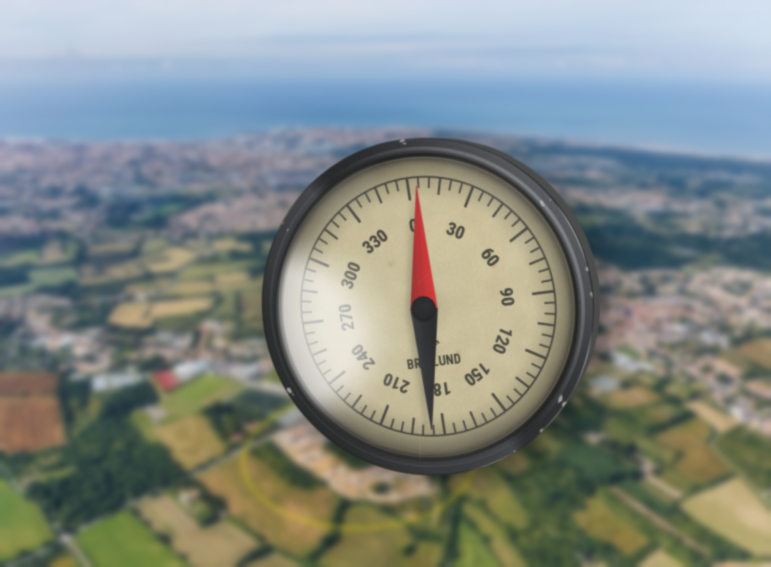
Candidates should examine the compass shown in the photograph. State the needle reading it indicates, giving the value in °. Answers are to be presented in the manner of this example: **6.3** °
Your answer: **5** °
